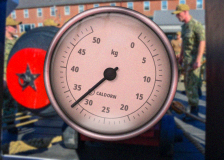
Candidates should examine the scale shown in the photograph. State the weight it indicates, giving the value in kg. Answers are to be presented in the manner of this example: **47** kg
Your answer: **32** kg
